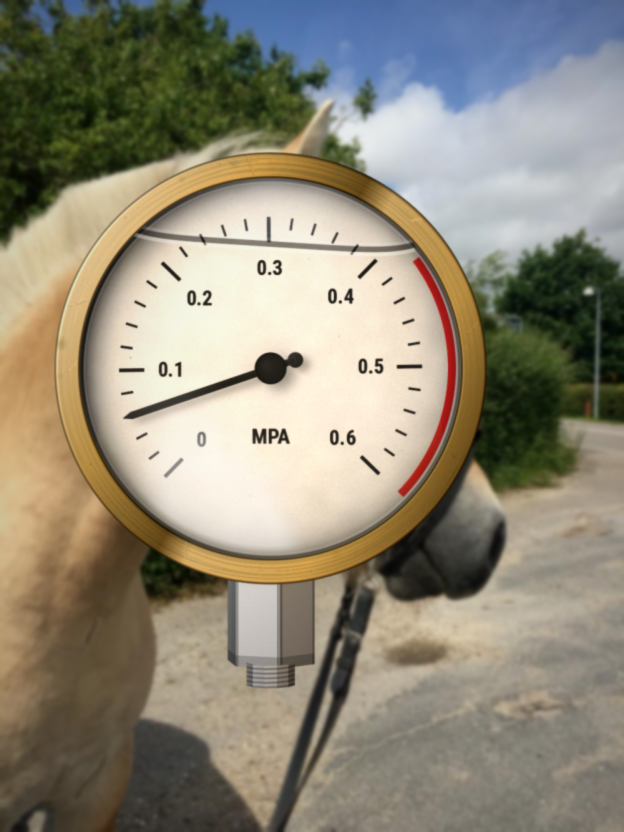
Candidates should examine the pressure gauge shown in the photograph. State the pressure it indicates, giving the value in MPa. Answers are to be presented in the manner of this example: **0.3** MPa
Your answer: **0.06** MPa
